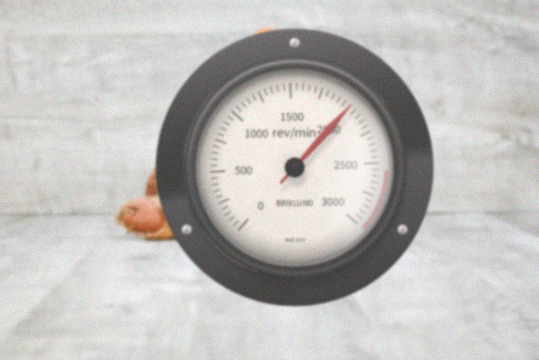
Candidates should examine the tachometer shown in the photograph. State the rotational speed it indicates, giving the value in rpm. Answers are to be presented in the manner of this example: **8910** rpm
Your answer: **2000** rpm
